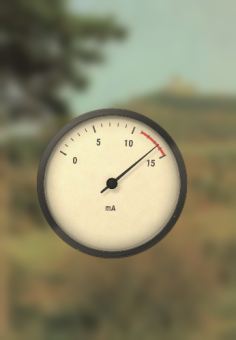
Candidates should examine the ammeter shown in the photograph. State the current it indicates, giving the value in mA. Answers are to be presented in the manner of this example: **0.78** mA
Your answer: **13.5** mA
